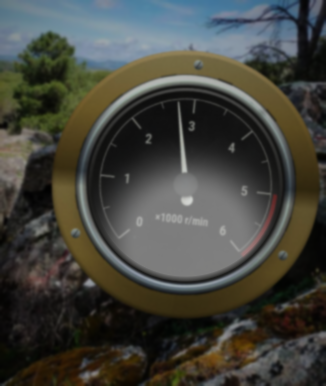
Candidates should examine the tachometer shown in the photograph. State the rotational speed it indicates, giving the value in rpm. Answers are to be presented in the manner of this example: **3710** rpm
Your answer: **2750** rpm
